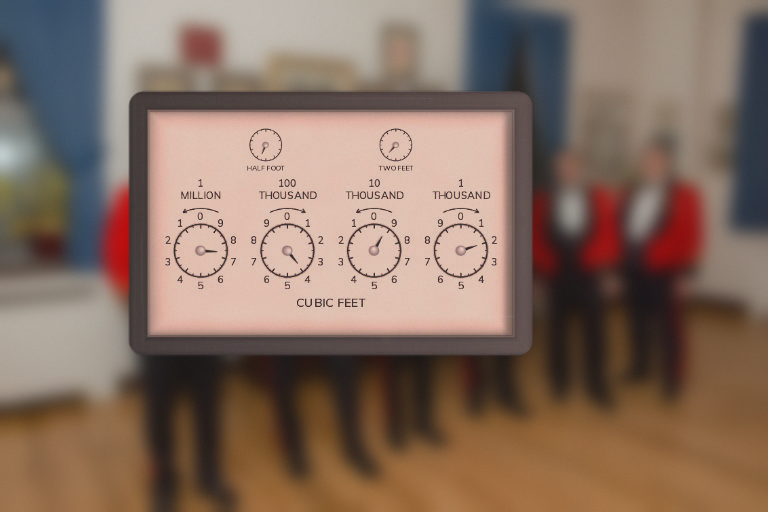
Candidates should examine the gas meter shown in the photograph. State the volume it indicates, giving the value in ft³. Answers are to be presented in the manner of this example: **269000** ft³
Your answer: **739200** ft³
